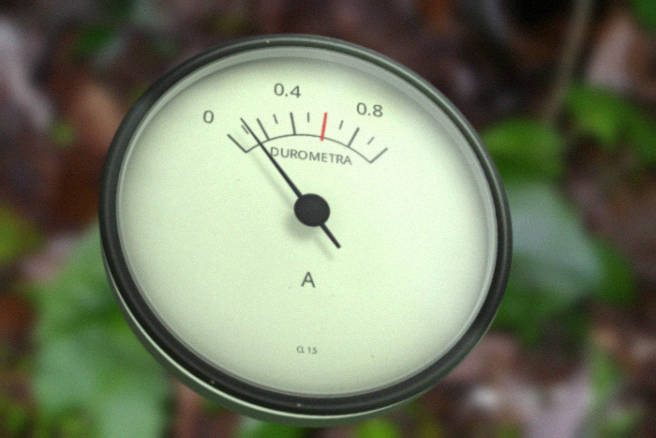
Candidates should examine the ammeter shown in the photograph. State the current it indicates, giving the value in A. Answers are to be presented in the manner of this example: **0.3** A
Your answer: **0.1** A
